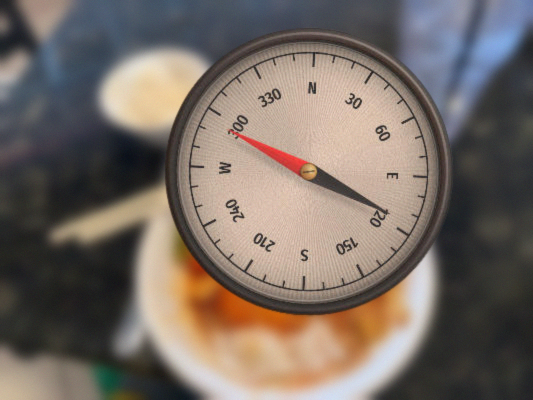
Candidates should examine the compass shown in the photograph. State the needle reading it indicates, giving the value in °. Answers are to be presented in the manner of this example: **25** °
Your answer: **295** °
